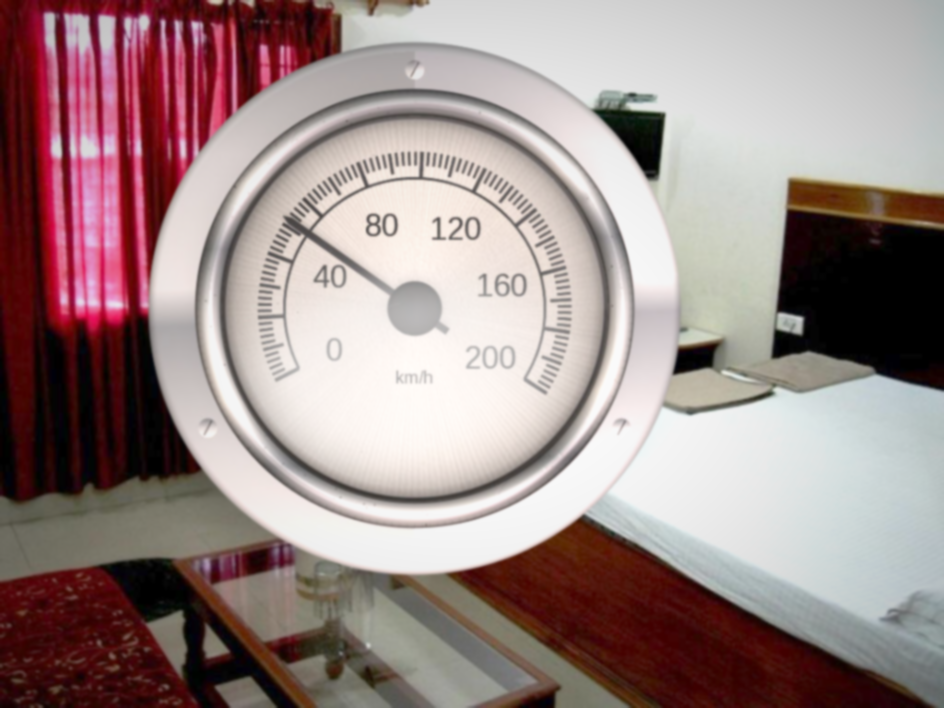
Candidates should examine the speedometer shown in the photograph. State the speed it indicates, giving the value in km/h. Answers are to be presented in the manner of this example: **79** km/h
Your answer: **52** km/h
